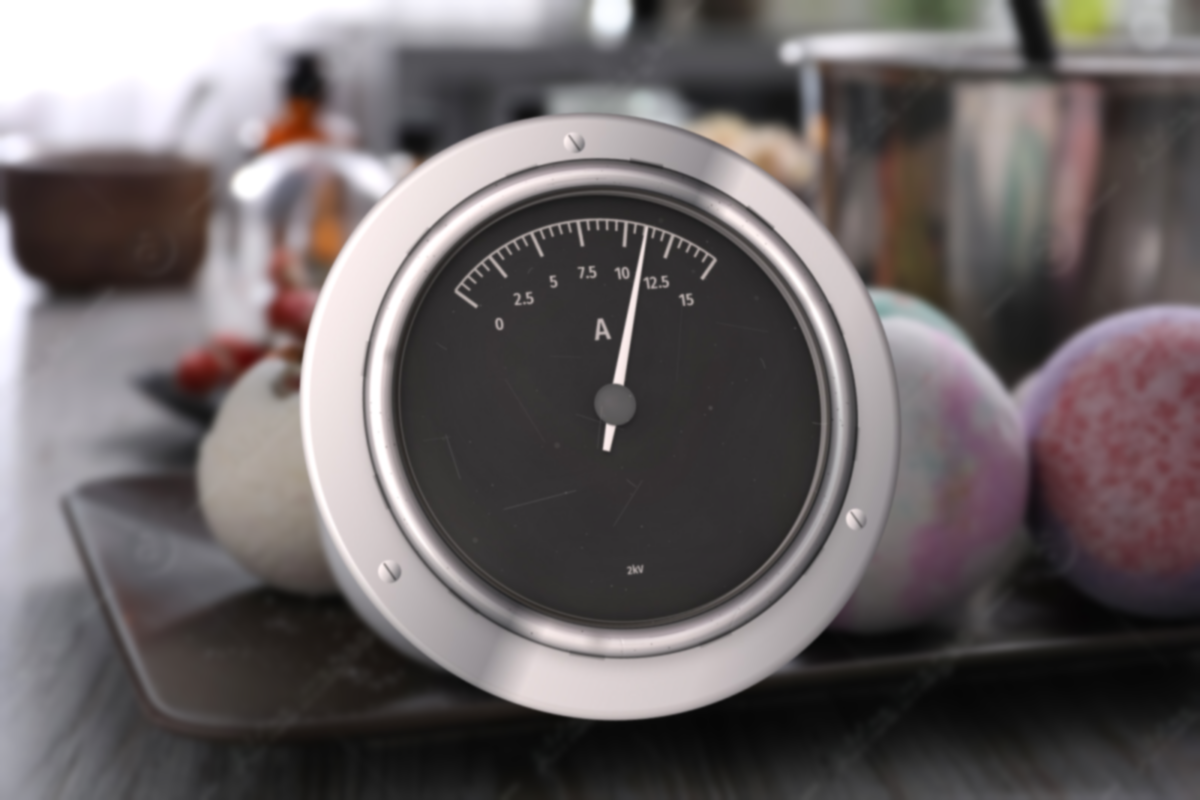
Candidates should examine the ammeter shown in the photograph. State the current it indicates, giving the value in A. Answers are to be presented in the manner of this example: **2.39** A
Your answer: **11** A
